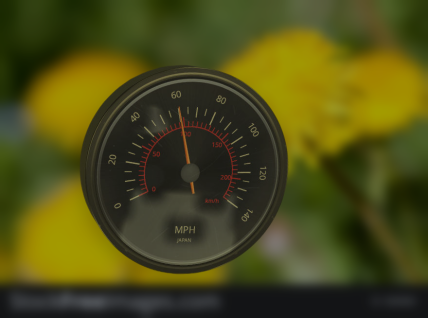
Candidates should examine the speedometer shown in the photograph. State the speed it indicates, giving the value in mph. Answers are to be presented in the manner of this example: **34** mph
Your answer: **60** mph
